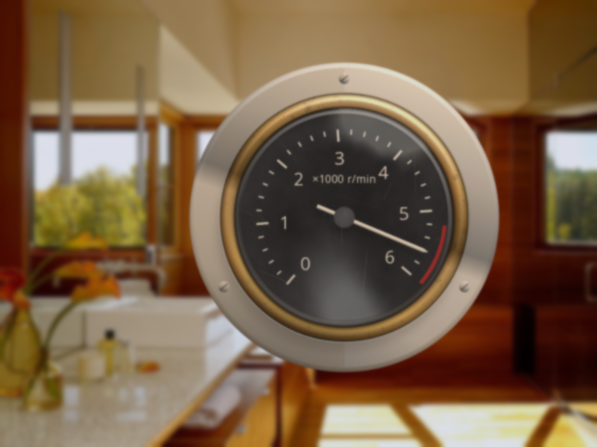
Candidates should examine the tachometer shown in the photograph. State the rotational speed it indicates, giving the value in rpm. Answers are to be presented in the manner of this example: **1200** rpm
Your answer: **5600** rpm
